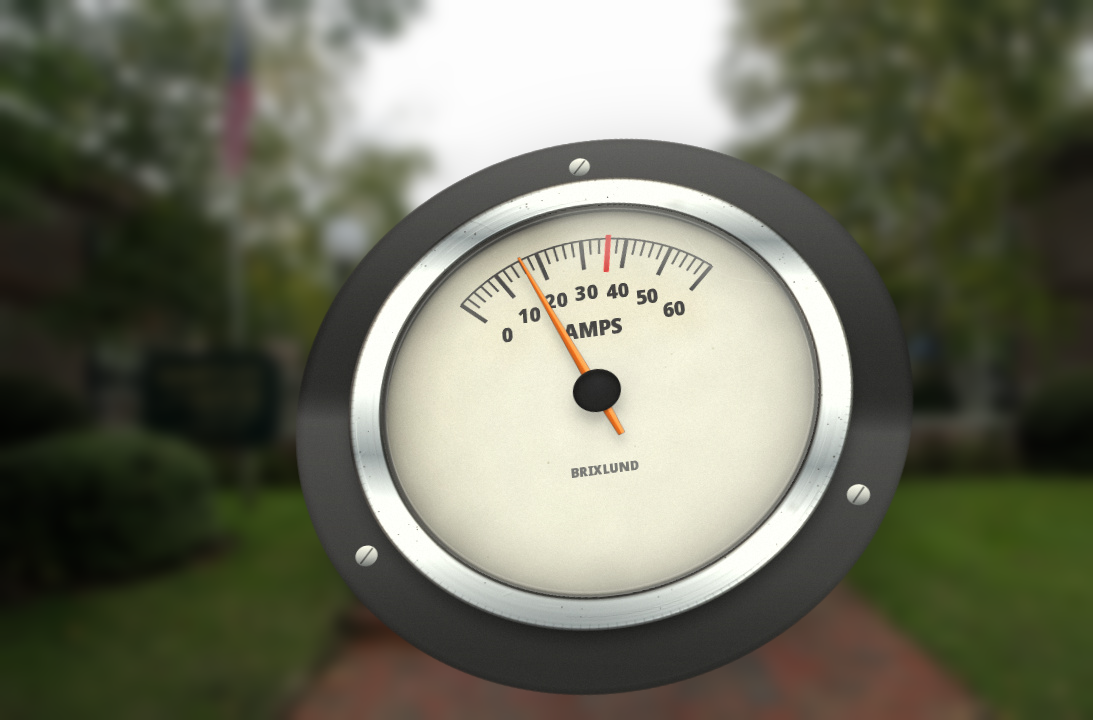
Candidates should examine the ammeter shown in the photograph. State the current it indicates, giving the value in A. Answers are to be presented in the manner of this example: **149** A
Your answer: **16** A
